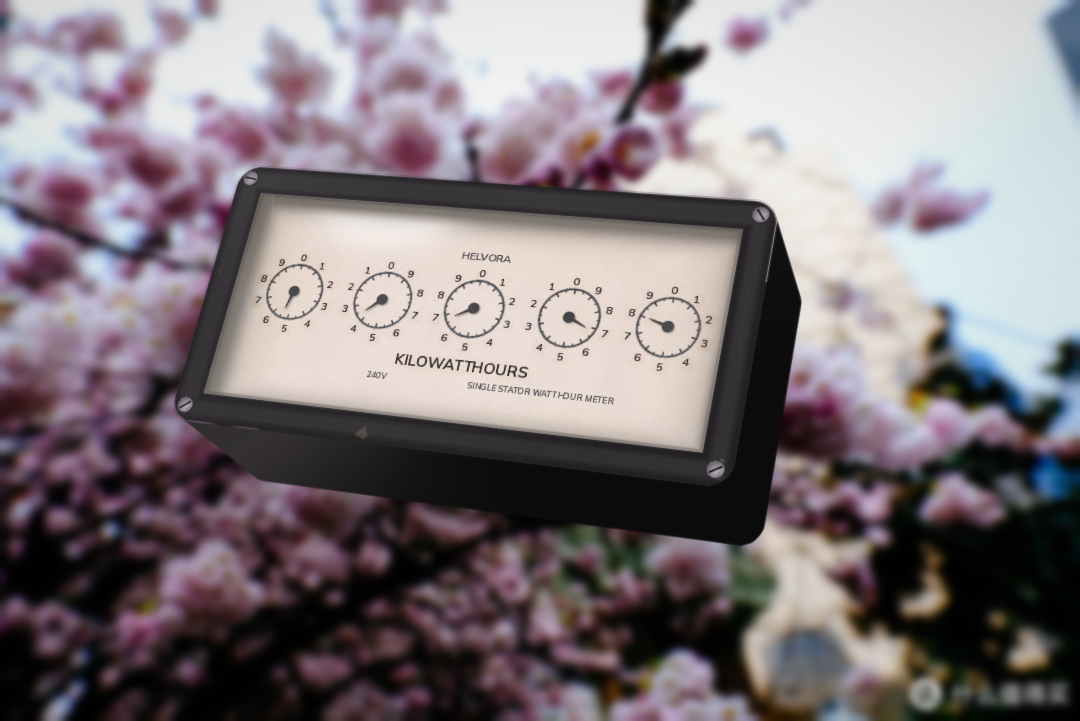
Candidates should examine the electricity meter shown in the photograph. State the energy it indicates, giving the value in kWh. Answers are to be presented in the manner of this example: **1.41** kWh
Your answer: **53668** kWh
